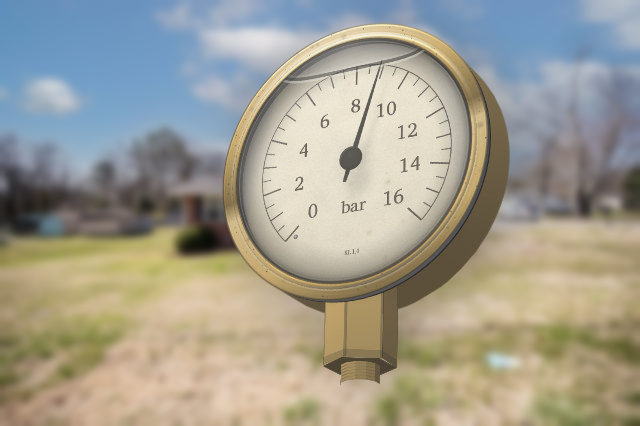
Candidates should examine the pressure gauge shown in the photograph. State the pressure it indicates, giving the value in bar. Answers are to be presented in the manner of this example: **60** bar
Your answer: **9** bar
